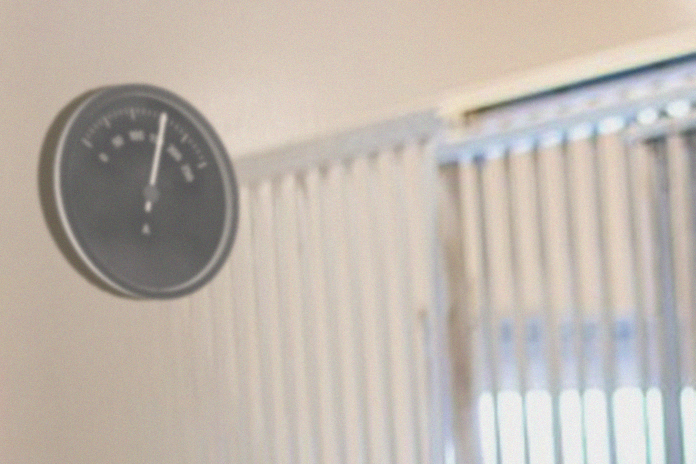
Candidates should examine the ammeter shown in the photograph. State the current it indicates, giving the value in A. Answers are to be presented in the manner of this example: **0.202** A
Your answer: **150** A
